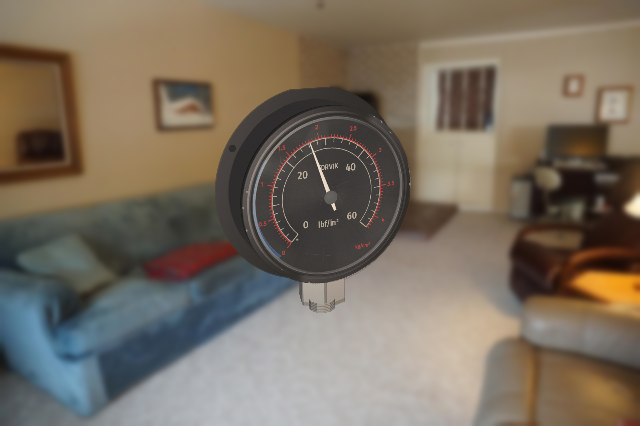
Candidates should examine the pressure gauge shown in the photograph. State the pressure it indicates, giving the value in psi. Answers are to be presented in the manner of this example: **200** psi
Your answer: **26** psi
